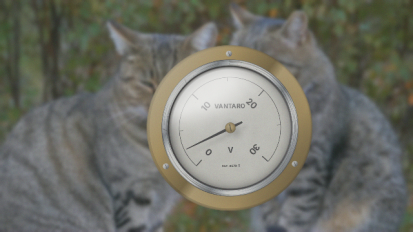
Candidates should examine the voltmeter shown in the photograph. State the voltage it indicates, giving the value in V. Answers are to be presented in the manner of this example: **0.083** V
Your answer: **2.5** V
